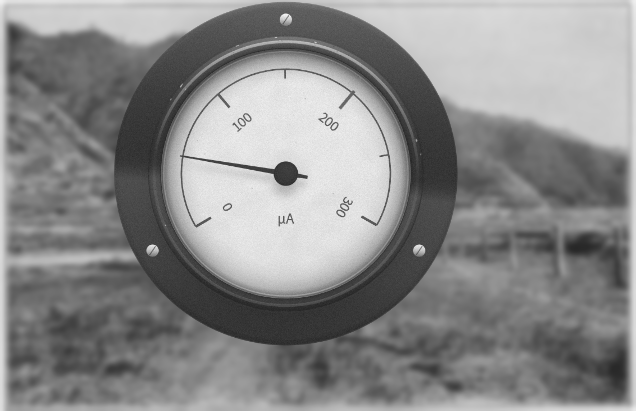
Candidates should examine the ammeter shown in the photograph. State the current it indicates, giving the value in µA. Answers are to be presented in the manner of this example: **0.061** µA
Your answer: **50** µA
